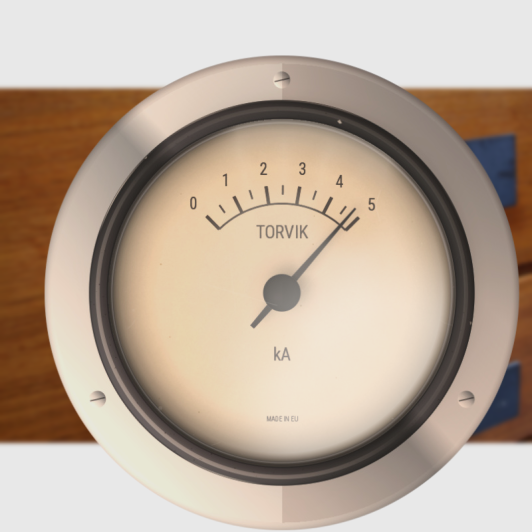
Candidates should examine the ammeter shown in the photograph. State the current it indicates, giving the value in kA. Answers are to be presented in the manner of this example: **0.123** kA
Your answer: **4.75** kA
